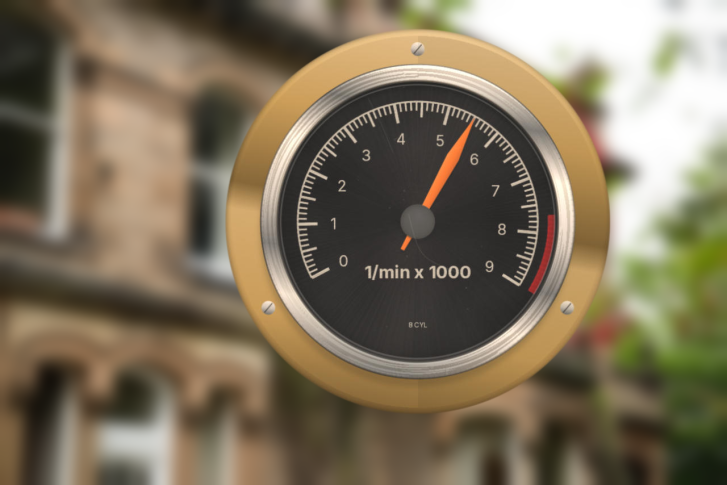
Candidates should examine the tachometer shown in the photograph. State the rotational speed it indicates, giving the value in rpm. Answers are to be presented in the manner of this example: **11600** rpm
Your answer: **5500** rpm
